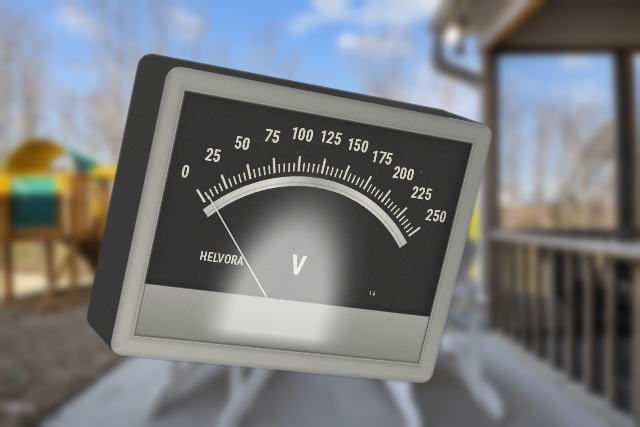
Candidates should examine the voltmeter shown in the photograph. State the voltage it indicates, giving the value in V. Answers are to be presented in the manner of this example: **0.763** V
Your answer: **5** V
